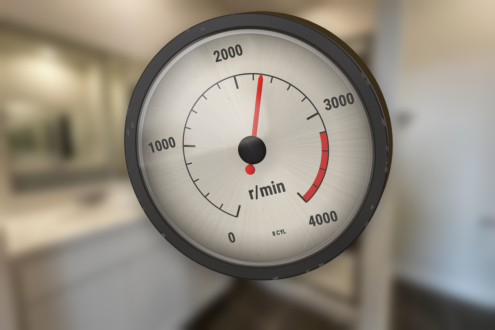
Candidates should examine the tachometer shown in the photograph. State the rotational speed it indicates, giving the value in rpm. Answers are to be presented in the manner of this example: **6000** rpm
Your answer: **2300** rpm
